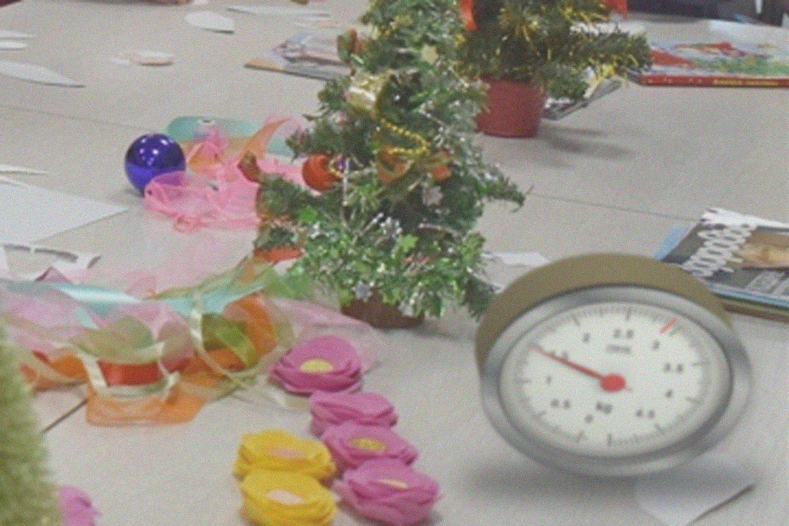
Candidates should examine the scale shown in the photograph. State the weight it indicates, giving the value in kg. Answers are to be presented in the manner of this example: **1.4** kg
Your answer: **1.5** kg
